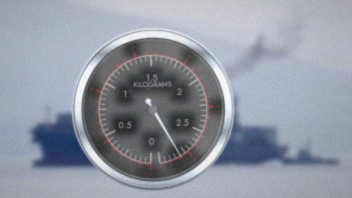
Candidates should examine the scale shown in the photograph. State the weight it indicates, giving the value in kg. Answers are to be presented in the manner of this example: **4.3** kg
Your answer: **2.8** kg
